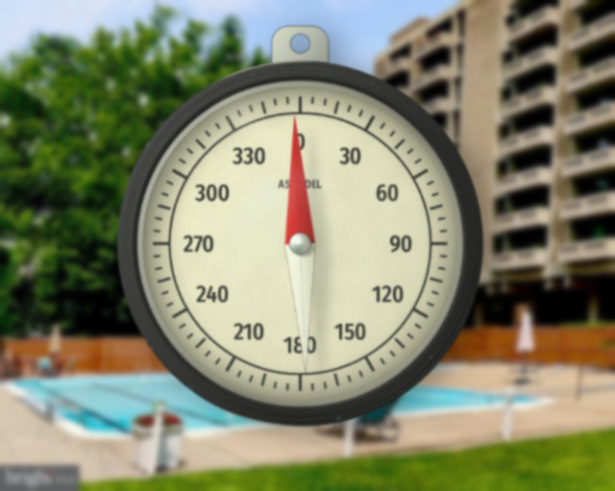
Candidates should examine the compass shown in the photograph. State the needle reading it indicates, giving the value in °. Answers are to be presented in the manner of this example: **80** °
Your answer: **357.5** °
